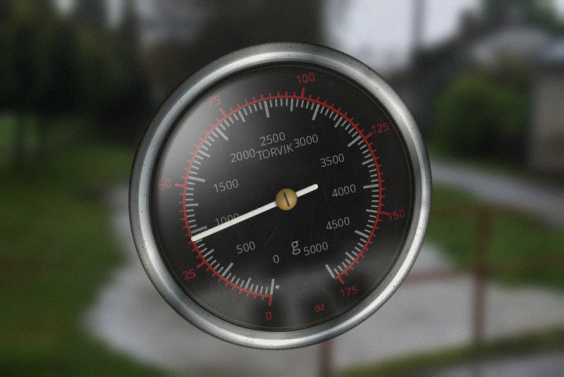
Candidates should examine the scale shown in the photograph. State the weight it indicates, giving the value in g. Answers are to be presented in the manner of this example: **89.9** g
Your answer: **950** g
